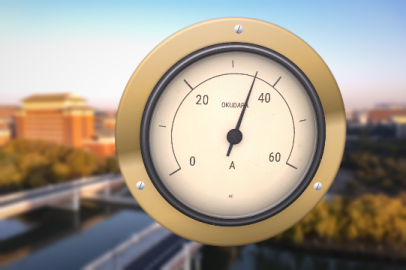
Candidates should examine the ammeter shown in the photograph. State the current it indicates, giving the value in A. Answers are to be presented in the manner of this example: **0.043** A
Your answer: **35** A
